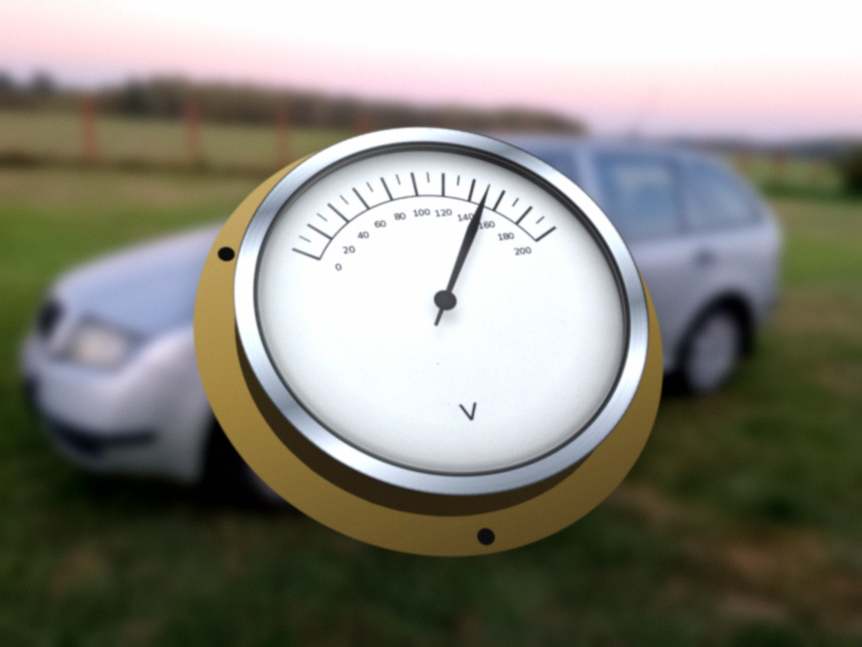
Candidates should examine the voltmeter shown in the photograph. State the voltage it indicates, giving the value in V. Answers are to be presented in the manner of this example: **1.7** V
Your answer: **150** V
